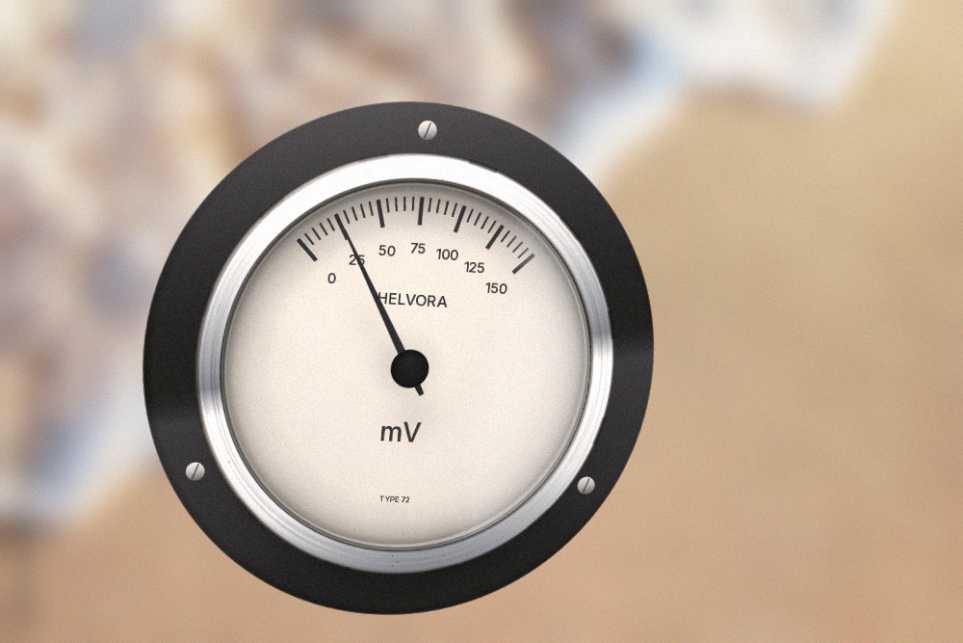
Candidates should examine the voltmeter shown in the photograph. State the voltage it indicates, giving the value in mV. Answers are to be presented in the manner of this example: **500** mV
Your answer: **25** mV
